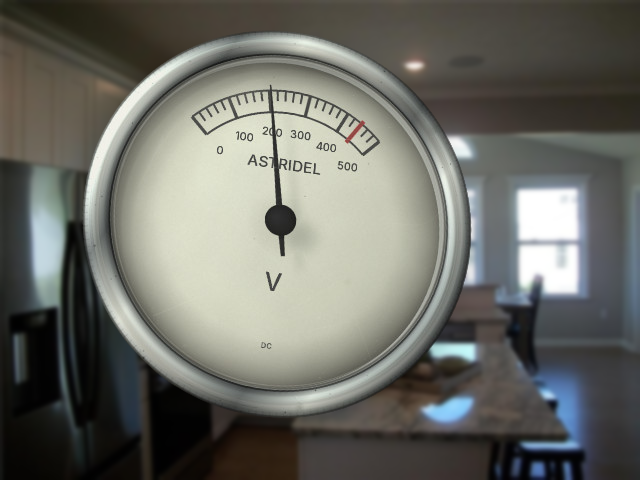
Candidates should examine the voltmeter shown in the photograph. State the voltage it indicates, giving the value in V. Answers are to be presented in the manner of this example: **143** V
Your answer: **200** V
